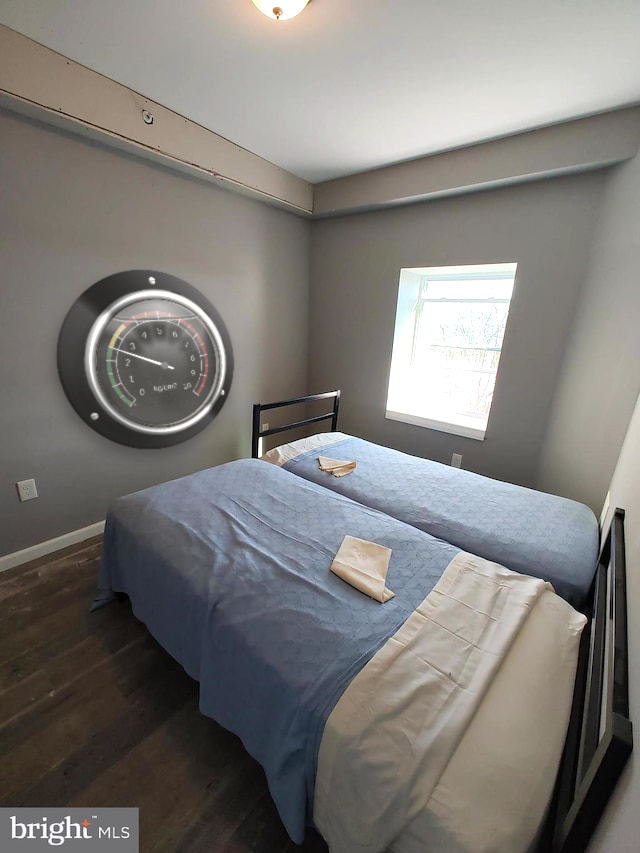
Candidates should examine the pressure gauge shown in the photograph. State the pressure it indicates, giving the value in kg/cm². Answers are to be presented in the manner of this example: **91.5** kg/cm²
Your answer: **2.5** kg/cm²
